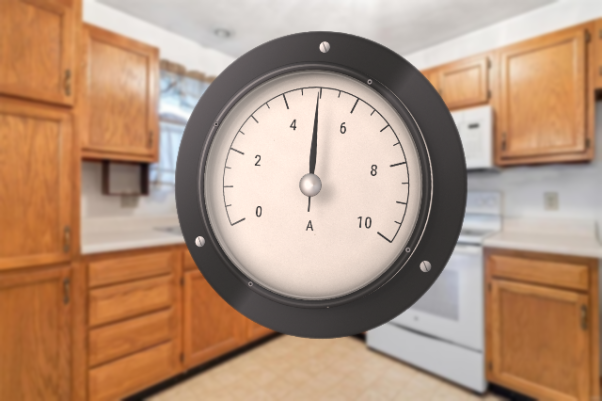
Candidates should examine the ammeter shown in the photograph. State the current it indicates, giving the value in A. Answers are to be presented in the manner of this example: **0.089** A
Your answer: **5** A
